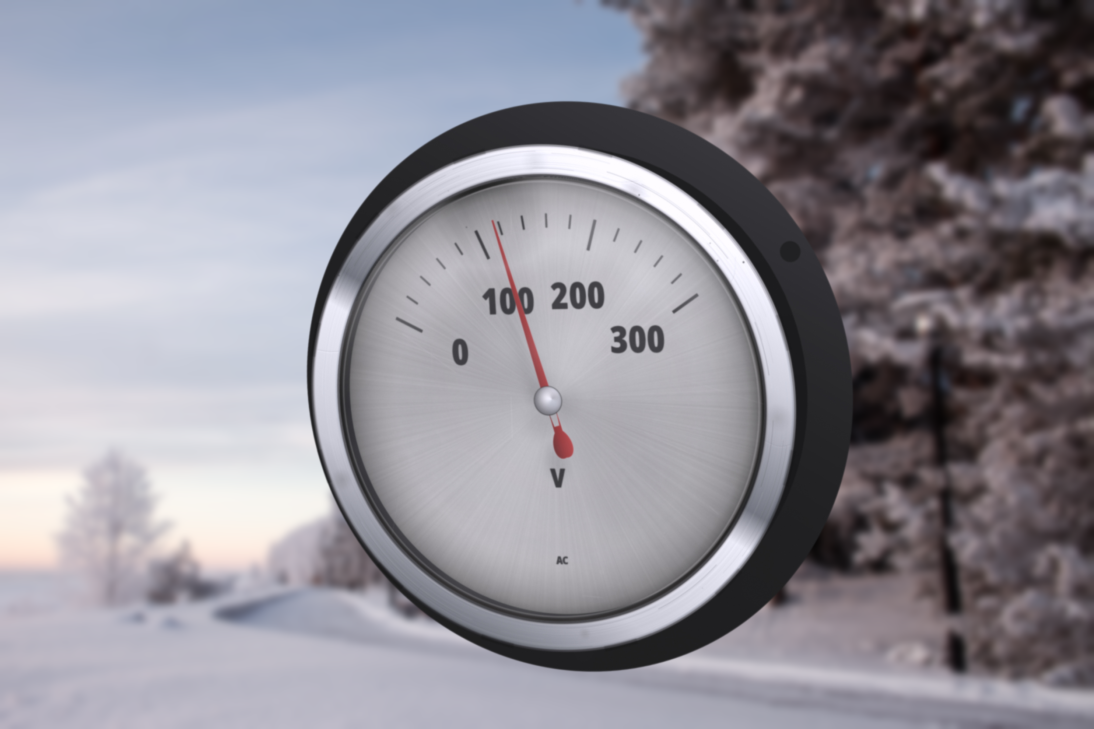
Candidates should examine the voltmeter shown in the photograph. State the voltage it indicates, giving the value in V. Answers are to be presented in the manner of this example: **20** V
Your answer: **120** V
